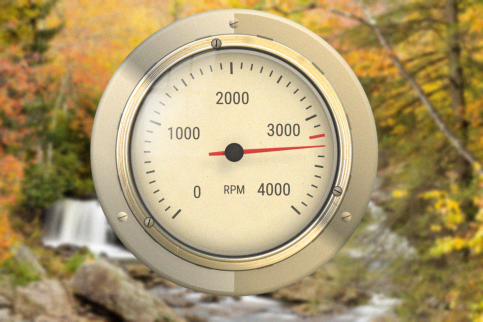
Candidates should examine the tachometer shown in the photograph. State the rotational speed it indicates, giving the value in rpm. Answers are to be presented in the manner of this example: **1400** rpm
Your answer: **3300** rpm
